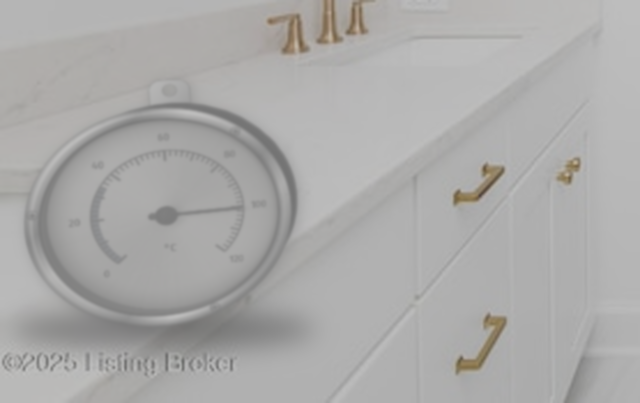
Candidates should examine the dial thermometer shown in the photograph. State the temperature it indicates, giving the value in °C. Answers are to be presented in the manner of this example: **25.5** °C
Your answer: **100** °C
